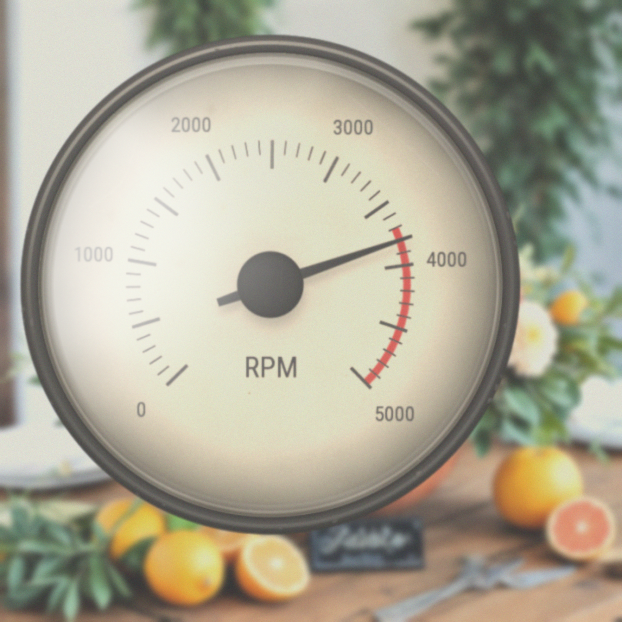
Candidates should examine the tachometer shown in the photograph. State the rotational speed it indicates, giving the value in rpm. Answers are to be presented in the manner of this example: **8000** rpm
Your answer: **3800** rpm
